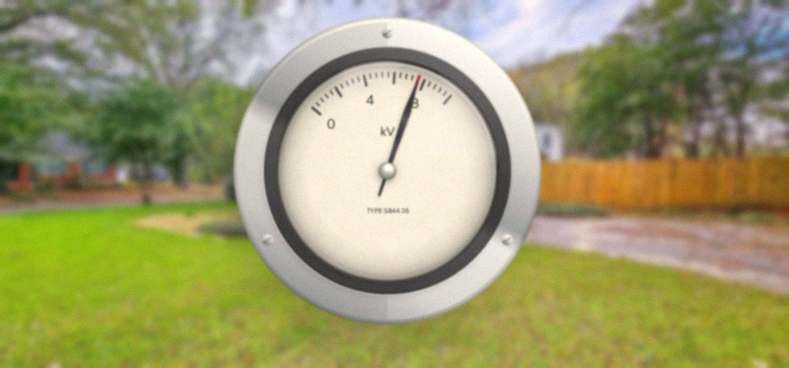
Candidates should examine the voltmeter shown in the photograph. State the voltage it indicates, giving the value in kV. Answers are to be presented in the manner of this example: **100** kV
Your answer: **7.6** kV
